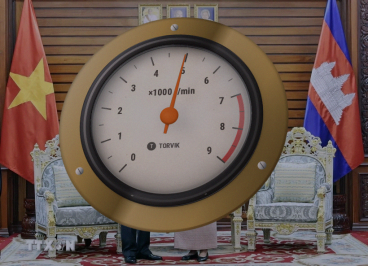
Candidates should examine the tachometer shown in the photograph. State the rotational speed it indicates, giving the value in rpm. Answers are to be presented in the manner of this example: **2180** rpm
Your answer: **5000** rpm
